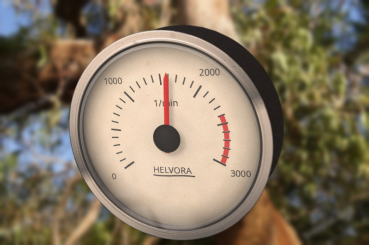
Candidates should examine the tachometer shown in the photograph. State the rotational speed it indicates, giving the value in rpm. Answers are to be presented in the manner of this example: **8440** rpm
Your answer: **1600** rpm
